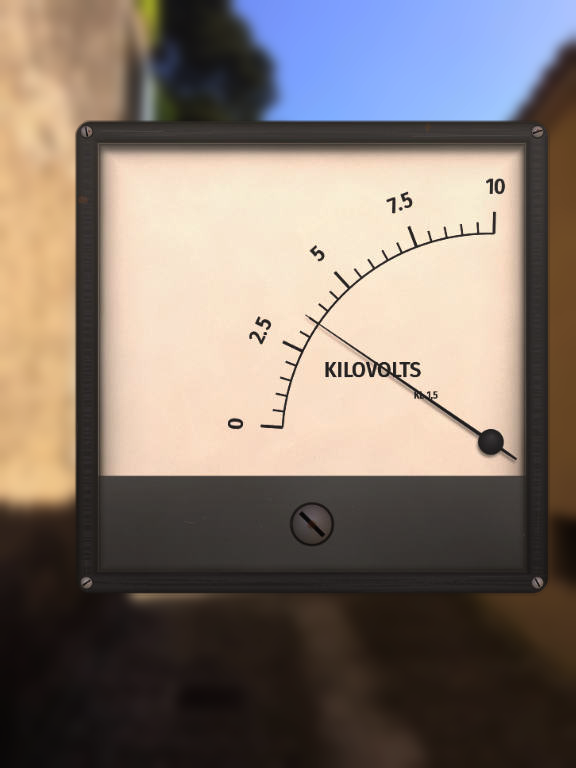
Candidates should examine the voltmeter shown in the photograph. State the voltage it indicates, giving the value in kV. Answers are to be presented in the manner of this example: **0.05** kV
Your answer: **3.5** kV
